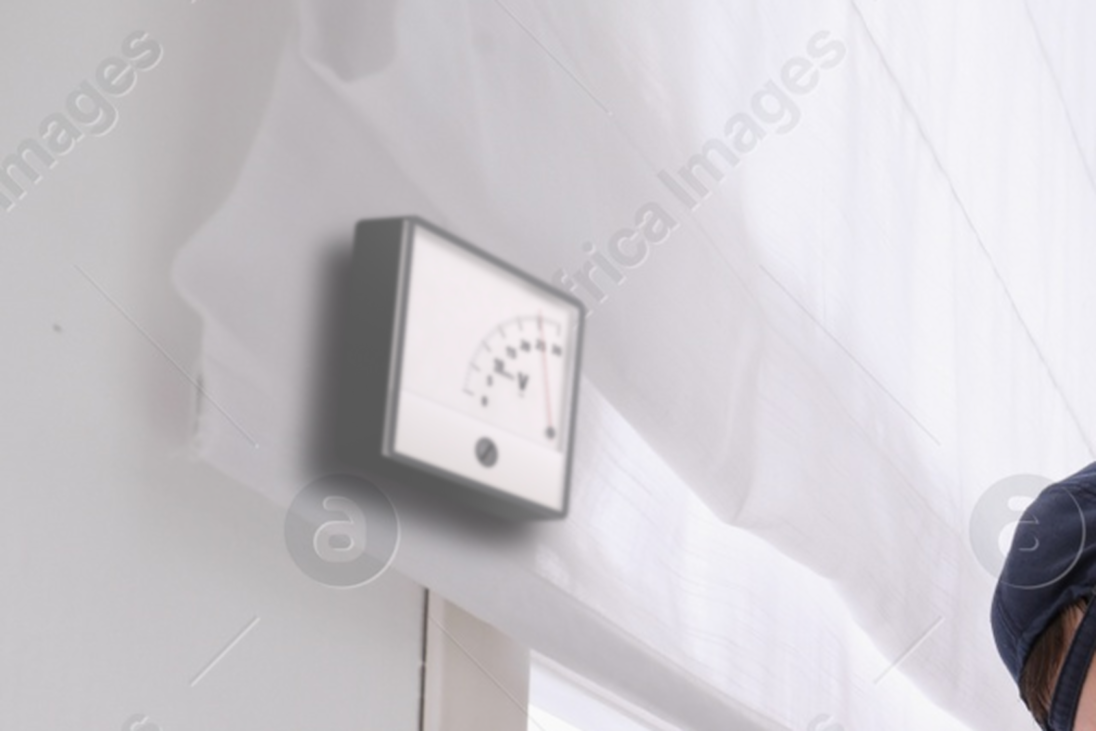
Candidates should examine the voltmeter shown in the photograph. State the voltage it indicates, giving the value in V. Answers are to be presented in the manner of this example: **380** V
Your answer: **25** V
